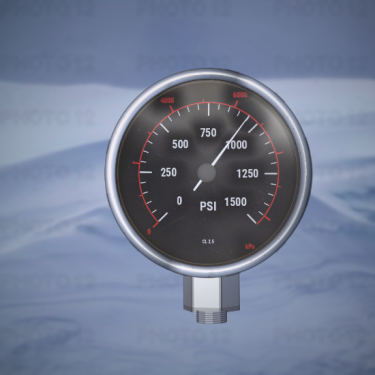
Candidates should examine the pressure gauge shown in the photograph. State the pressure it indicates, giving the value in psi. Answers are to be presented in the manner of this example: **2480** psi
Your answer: **950** psi
